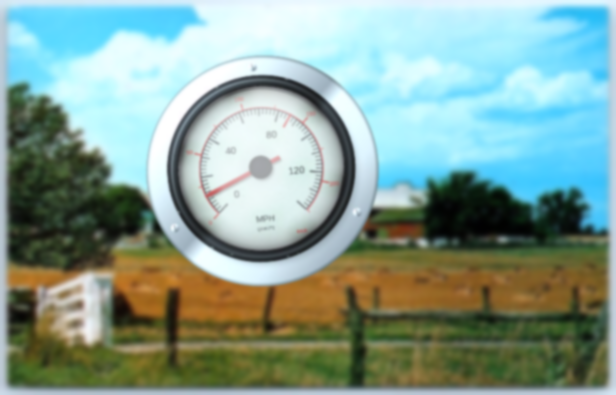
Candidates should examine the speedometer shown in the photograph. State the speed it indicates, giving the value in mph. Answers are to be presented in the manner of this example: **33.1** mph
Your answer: **10** mph
